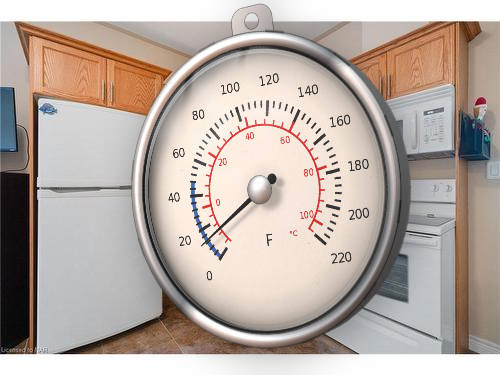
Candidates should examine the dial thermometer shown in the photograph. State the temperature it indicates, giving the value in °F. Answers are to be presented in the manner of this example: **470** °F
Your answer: **12** °F
